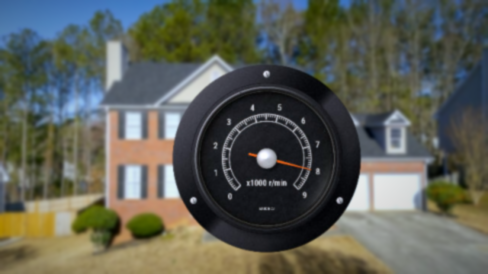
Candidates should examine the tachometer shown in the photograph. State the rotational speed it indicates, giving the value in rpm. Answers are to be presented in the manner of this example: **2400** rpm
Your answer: **8000** rpm
